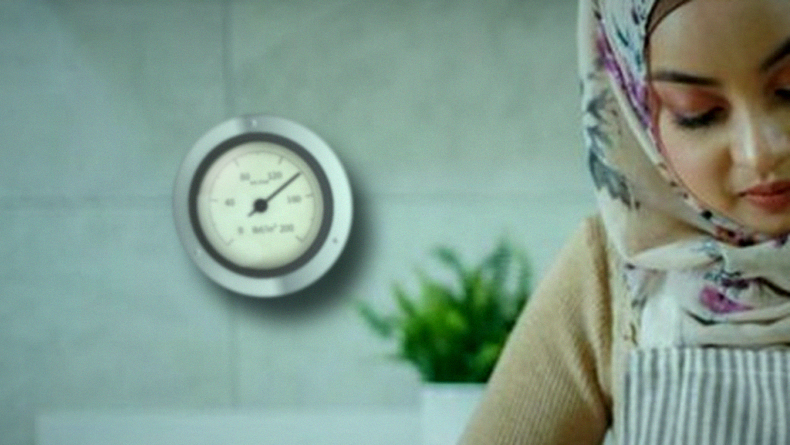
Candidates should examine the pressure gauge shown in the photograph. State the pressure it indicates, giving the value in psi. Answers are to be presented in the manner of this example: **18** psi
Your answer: **140** psi
